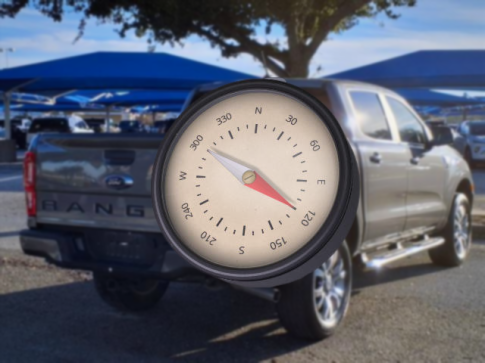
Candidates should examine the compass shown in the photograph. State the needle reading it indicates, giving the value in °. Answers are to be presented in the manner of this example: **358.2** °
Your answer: **120** °
